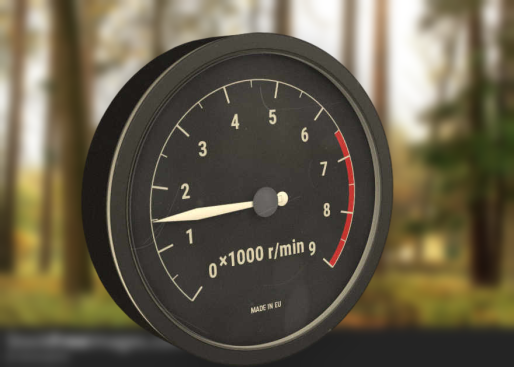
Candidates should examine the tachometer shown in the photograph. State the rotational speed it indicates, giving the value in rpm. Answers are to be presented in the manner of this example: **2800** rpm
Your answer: **1500** rpm
